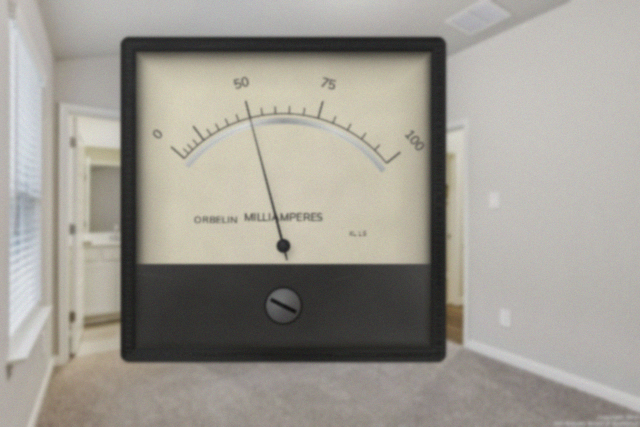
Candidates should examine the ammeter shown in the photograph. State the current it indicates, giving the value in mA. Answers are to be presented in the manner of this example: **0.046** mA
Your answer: **50** mA
